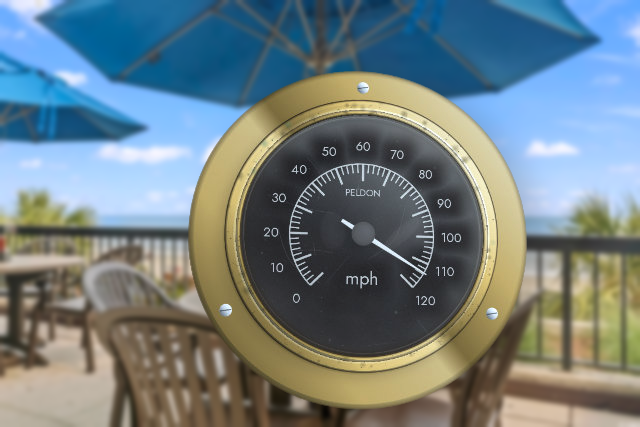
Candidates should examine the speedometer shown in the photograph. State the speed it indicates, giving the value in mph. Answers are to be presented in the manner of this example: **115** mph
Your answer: **114** mph
